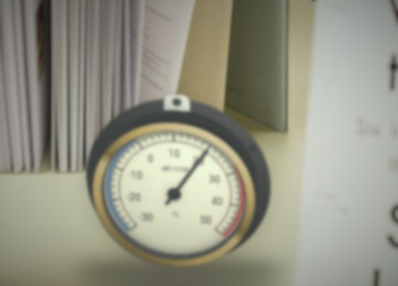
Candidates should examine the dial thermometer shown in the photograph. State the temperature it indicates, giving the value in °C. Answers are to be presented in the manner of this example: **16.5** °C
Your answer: **20** °C
